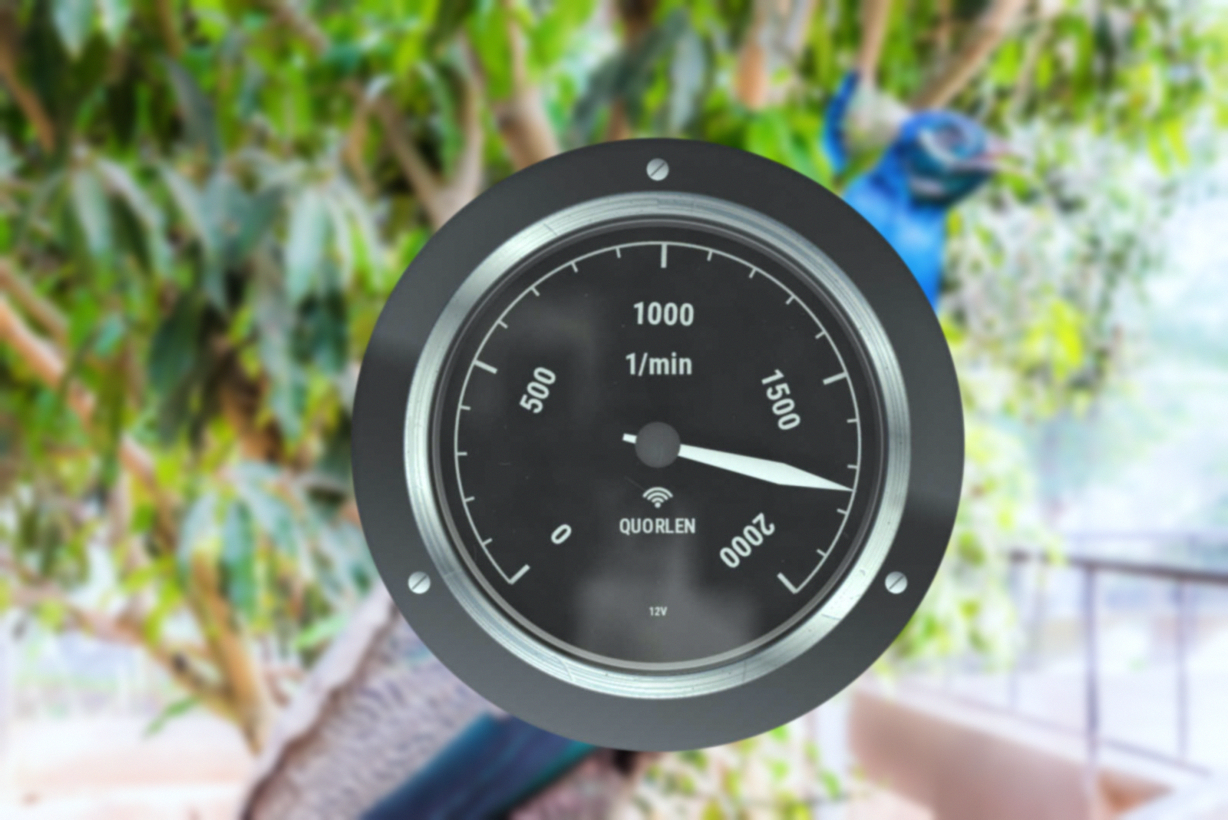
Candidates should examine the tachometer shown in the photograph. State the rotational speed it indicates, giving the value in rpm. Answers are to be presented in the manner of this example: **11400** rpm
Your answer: **1750** rpm
